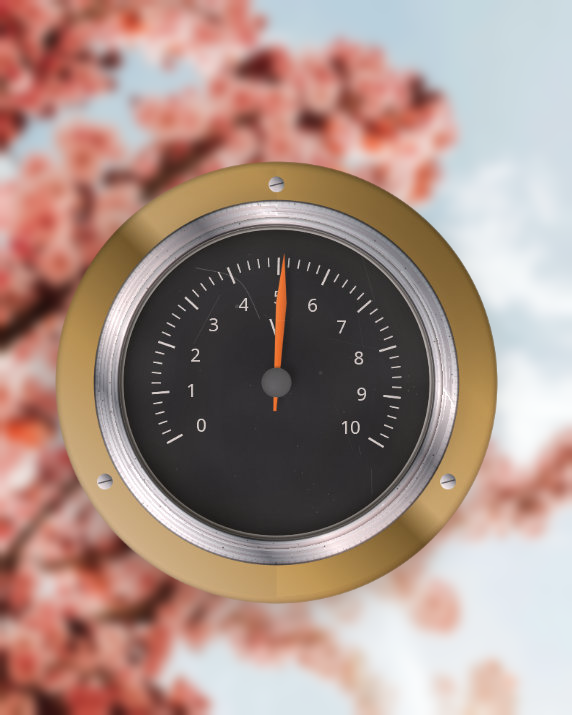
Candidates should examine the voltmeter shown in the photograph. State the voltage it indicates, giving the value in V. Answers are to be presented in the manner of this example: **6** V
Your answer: **5.1** V
